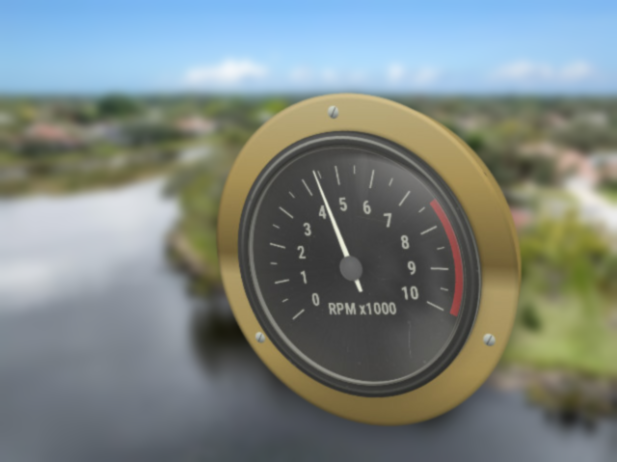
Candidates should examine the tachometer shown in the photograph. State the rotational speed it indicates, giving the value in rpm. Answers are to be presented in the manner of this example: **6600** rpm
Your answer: **4500** rpm
